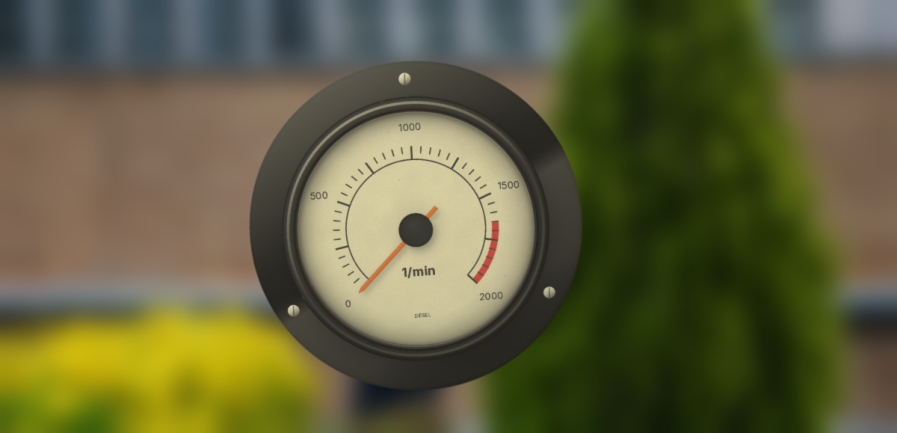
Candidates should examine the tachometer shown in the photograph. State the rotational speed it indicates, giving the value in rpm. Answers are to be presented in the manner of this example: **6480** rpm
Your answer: **0** rpm
